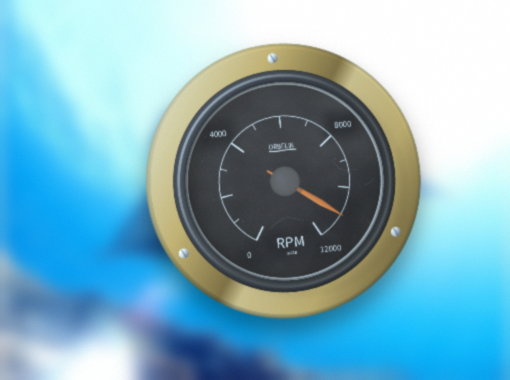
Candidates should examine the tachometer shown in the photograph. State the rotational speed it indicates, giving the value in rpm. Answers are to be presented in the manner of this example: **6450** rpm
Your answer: **11000** rpm
